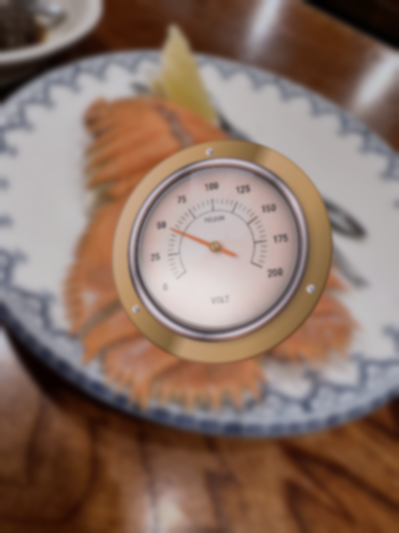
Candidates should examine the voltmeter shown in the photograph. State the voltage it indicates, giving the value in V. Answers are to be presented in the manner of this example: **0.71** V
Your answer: **50** V
